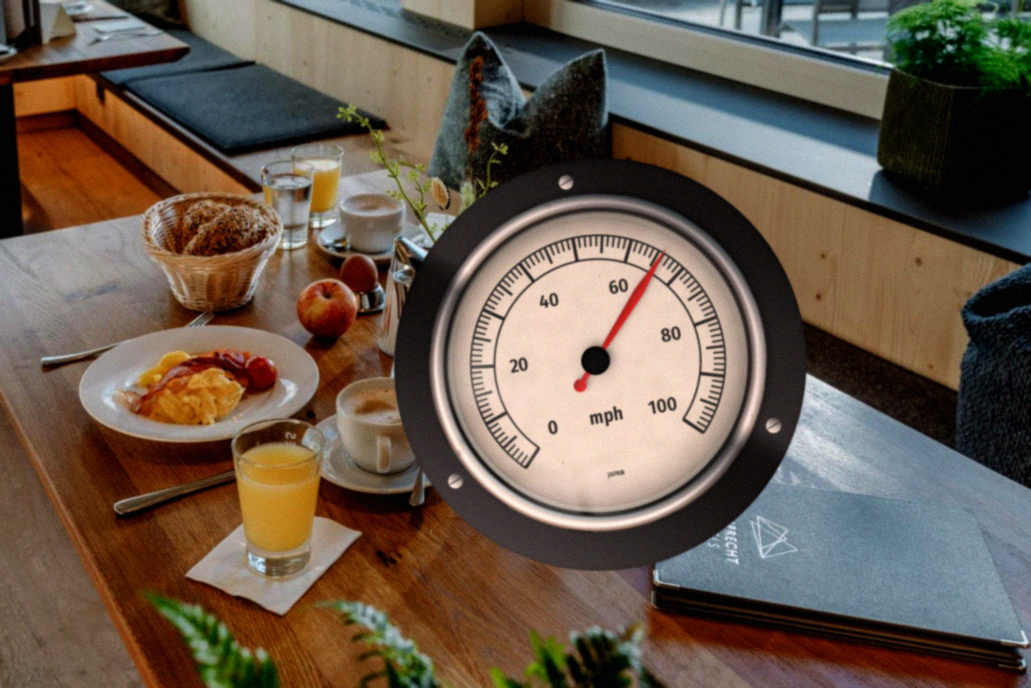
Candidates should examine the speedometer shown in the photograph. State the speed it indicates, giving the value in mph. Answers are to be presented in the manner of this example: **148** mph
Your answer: **66** mph
